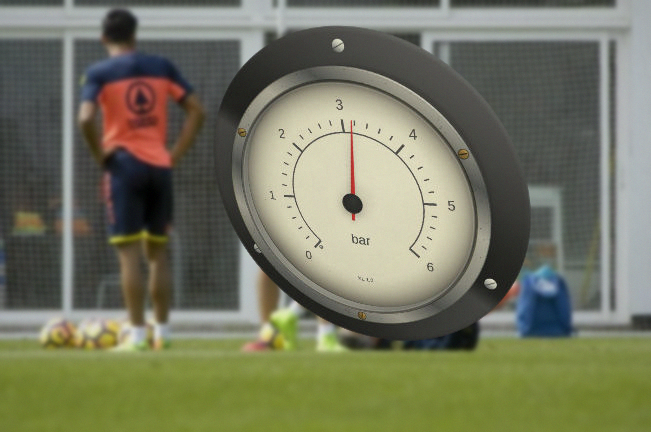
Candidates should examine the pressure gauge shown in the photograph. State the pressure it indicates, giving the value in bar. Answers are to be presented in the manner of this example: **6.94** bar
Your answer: **3.2** bar
